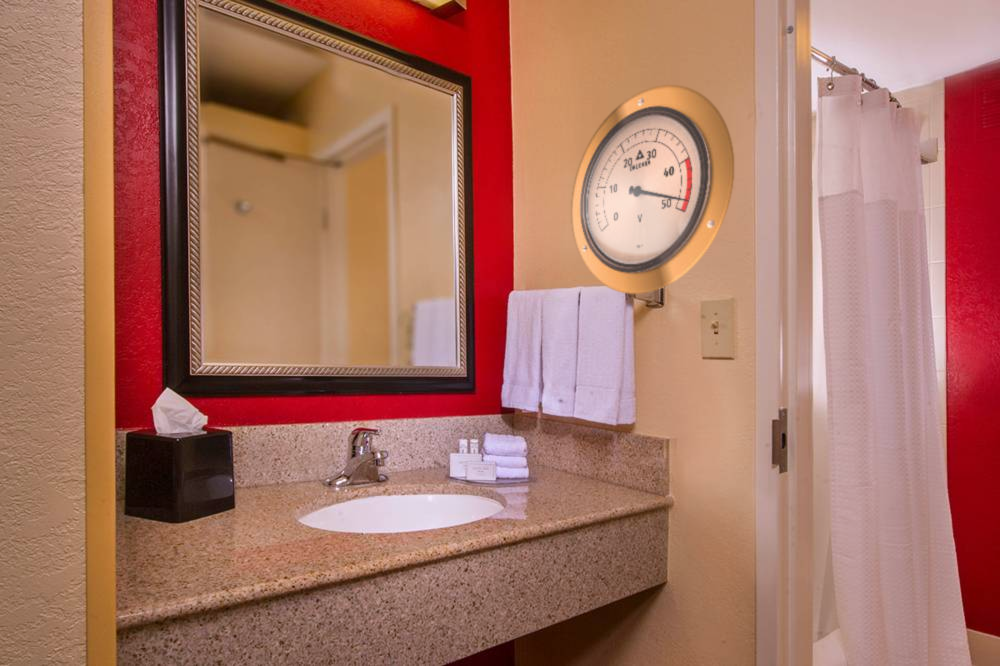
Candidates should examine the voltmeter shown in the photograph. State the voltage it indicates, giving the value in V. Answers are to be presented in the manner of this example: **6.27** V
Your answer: **48** V
